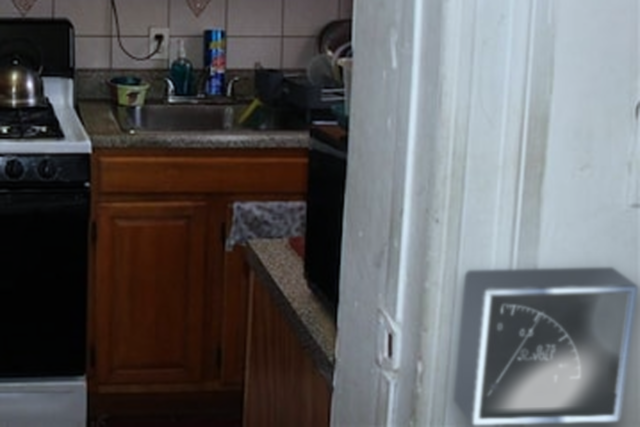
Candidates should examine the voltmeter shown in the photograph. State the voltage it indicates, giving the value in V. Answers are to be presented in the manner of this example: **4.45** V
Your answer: **0.5** V
